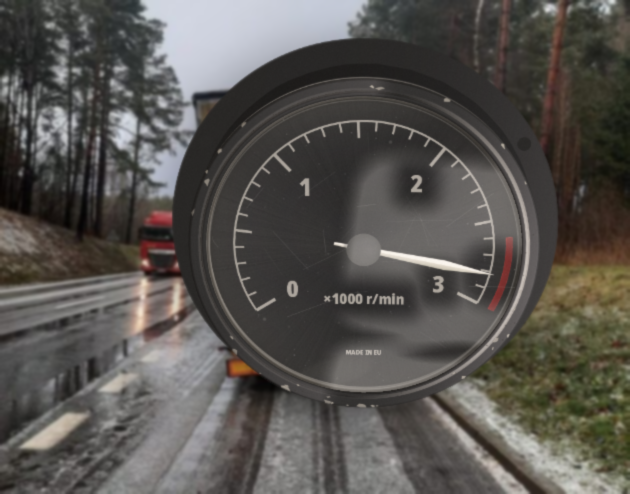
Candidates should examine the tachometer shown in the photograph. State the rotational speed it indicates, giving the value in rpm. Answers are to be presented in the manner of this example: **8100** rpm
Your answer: **2800** rpm
